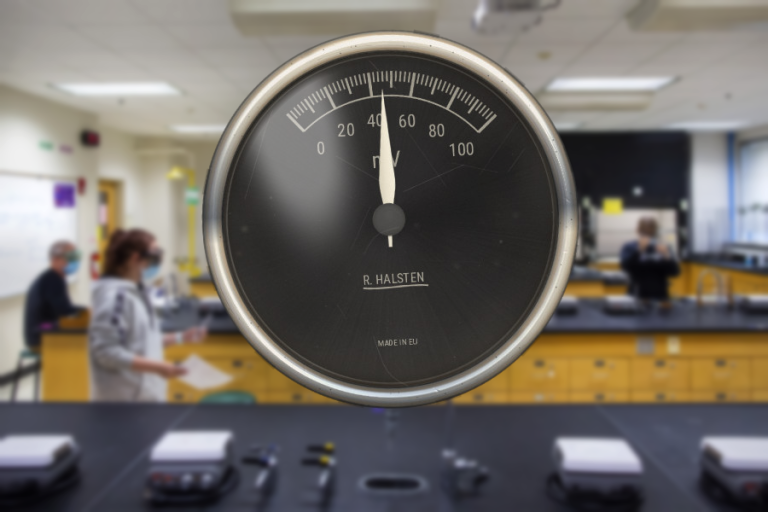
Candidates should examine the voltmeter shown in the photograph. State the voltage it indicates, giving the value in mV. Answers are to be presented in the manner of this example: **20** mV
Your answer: **46** mV
